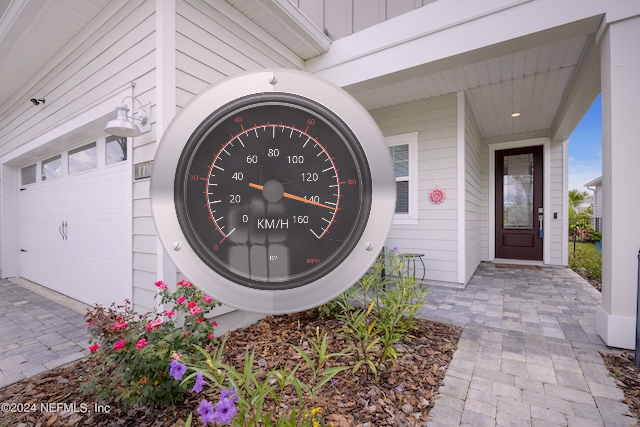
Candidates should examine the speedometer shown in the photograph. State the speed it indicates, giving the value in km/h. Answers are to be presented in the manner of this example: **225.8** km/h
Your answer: **142.5** km/h
